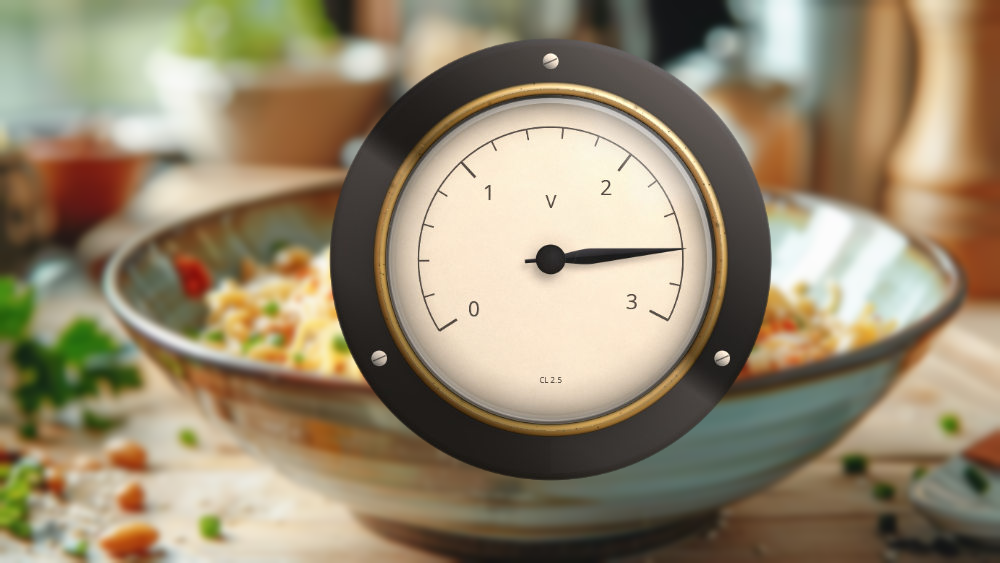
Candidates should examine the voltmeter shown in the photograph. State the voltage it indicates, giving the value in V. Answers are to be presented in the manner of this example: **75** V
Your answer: **2.6** V
